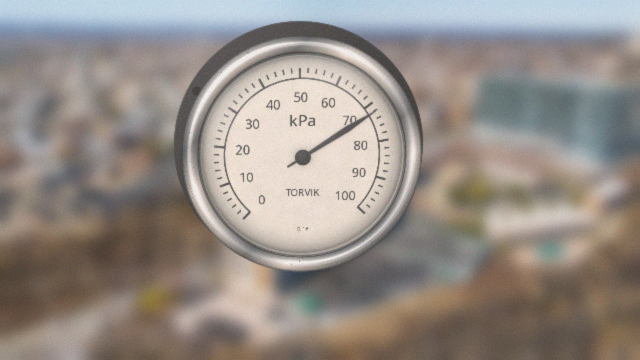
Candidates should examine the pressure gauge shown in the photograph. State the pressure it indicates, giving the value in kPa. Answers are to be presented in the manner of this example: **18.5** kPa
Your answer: **72** kPa
